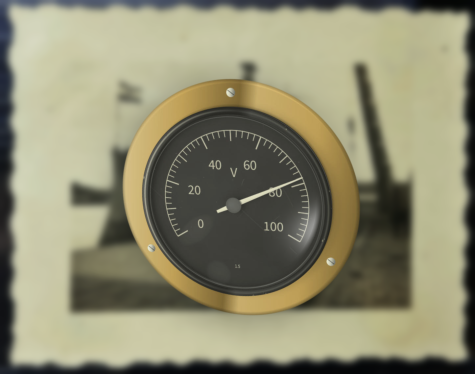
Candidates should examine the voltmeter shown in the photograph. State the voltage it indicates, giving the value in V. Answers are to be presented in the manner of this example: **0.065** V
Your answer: **78** V
